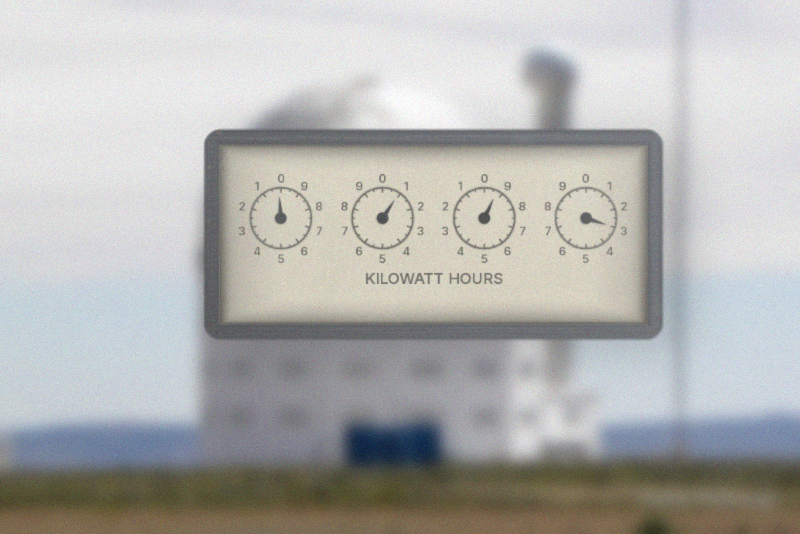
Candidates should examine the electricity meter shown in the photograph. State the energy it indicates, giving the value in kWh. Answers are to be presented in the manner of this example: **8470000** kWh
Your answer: **93** kWh
